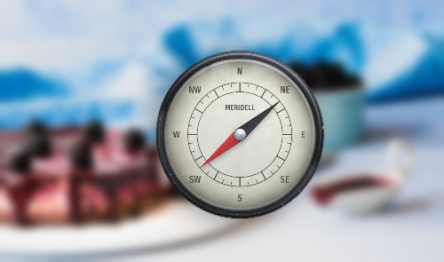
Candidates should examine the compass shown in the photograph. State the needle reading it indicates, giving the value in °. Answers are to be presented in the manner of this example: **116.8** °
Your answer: **230** °
